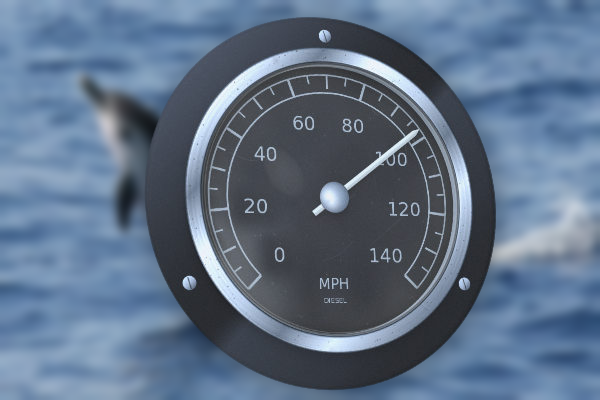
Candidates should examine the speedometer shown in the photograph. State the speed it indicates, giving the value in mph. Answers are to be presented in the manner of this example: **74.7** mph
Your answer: **97.5** mph
